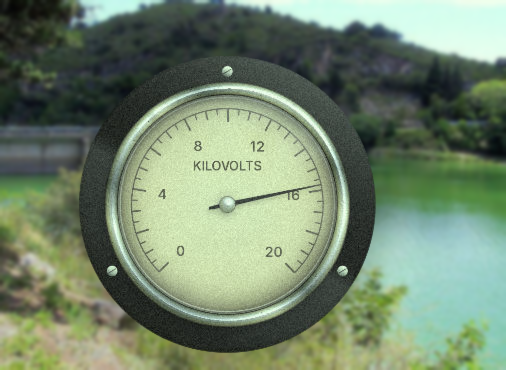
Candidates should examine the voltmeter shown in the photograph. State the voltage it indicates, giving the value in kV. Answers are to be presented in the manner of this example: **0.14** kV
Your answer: **15.75** kV
